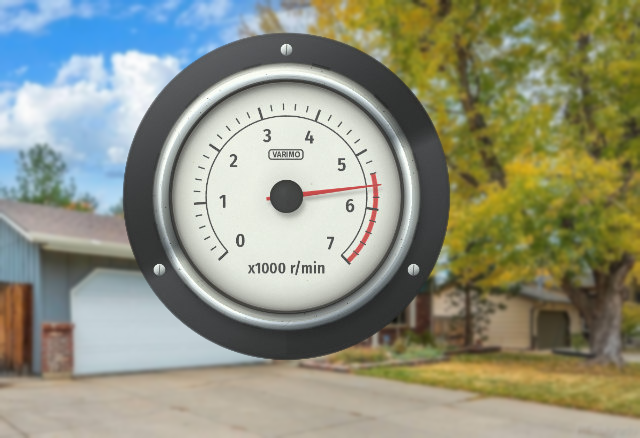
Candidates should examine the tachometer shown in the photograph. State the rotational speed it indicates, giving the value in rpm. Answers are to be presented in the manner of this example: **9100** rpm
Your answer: **5600** rpm
